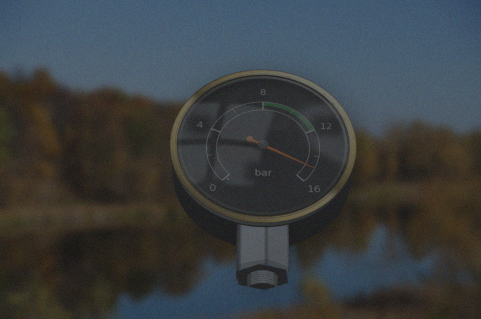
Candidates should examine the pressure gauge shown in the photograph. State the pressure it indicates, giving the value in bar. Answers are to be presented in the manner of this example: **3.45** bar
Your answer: **15** bar
